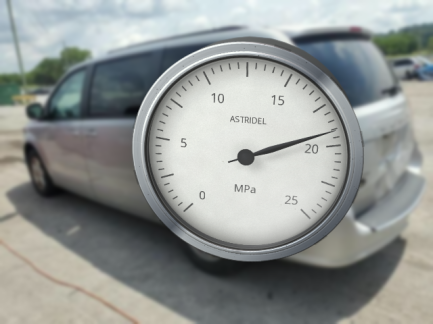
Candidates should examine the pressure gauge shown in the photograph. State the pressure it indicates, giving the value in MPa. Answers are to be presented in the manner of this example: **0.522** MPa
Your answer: **19** MPa
